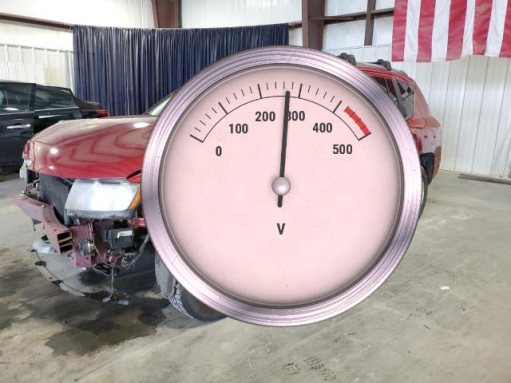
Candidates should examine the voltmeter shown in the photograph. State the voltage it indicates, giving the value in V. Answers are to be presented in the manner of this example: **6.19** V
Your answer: **270** V
